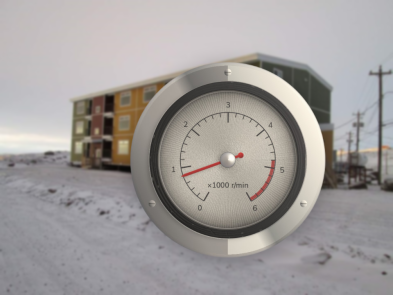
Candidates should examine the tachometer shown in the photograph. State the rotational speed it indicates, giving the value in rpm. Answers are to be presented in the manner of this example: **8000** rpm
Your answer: **800** rpm
